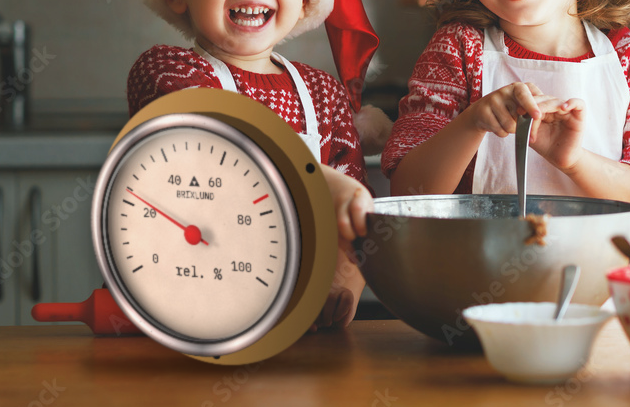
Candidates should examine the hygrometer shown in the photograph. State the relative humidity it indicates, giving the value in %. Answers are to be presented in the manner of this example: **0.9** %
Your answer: **24** %
